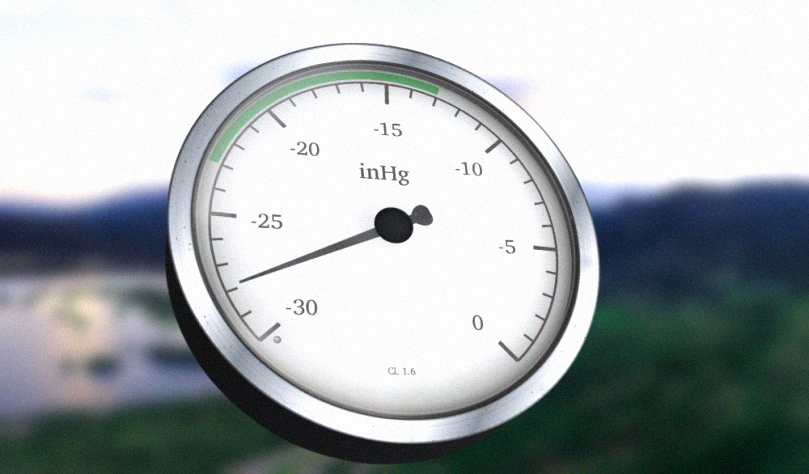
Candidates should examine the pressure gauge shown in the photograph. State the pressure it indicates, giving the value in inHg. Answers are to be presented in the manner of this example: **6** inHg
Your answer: **-28** inHg
